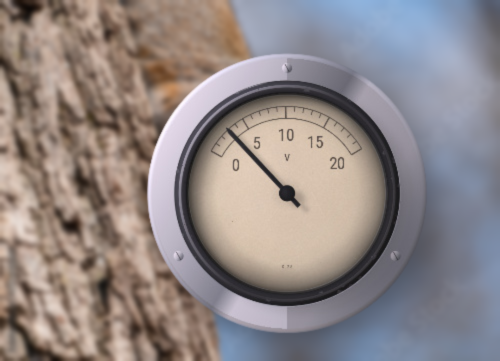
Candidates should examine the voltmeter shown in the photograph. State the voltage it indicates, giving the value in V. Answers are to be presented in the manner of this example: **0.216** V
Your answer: **3** V
